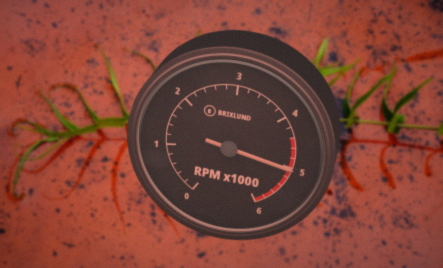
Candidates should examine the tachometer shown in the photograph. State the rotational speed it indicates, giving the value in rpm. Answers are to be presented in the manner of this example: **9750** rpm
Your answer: **5000** rpm
